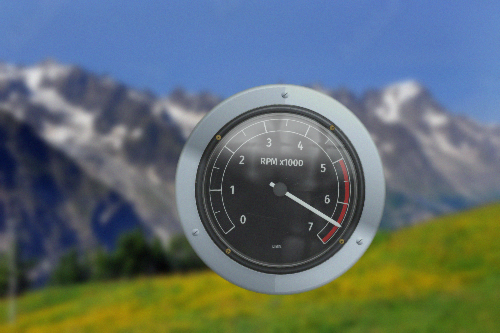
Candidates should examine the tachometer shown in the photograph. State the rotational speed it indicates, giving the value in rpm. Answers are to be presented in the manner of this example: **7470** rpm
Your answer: **6500** rpm
